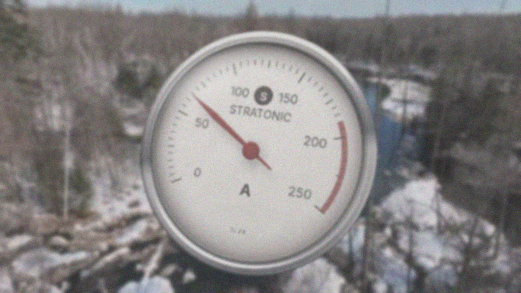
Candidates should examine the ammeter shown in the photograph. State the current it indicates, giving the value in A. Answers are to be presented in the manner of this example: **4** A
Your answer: **65** A
